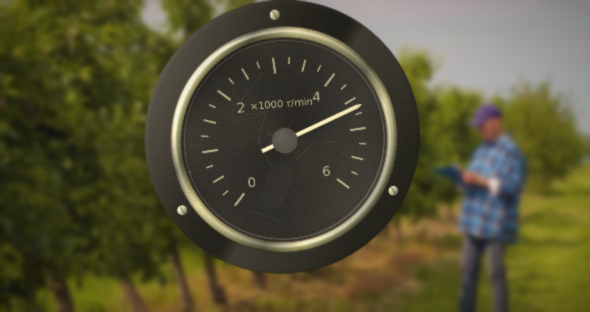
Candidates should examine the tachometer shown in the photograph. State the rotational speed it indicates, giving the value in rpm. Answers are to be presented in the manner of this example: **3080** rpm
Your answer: **4625** rpm
